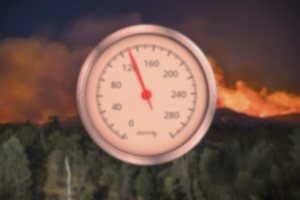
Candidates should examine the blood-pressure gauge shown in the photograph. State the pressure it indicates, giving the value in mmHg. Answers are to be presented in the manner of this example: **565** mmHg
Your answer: **130** mmHg
